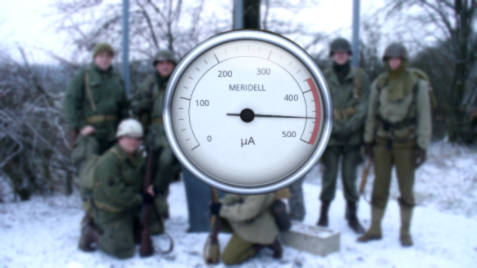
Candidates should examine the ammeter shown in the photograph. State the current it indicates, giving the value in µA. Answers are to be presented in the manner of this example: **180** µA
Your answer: **450** µA
